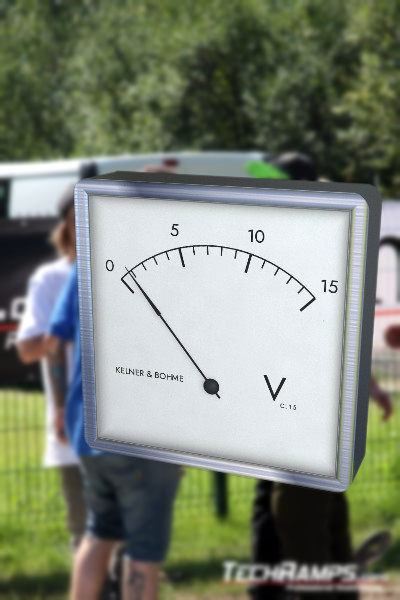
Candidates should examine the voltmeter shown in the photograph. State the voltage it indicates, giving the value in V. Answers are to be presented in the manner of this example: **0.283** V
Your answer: **1** V
